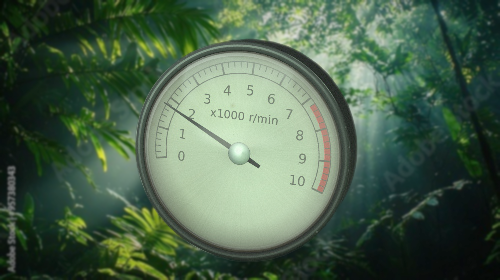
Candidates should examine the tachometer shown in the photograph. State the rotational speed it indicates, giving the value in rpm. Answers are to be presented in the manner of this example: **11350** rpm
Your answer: **1800** rpm
